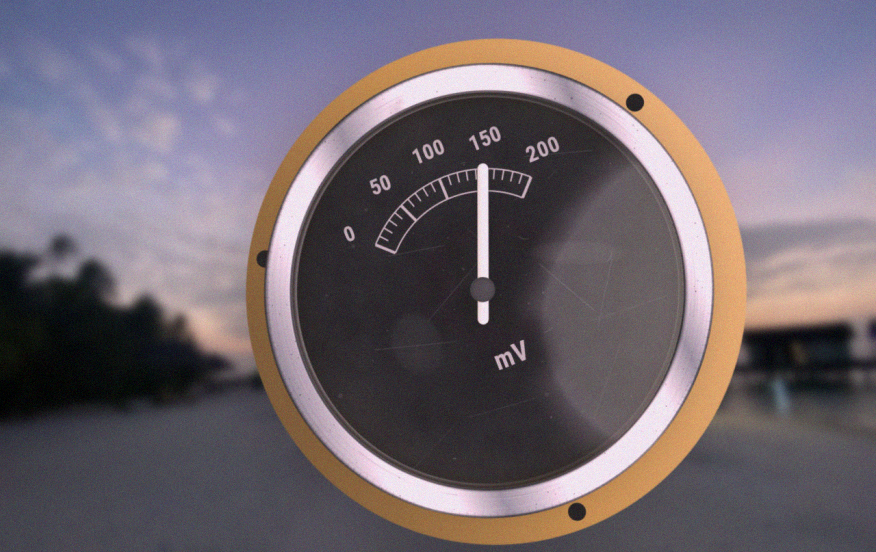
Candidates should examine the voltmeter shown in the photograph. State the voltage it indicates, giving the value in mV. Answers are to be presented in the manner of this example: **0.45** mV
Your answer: **150** mV
